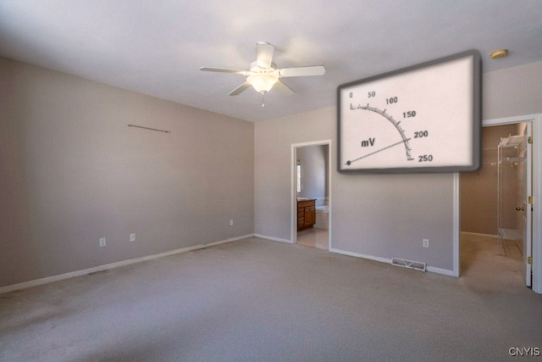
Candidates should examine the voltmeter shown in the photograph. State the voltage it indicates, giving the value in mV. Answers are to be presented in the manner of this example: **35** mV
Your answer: **200** mV
